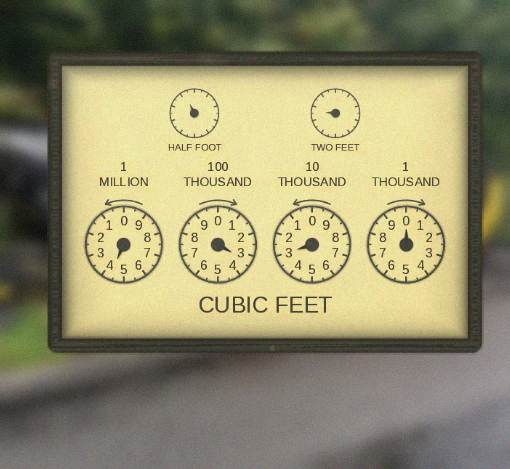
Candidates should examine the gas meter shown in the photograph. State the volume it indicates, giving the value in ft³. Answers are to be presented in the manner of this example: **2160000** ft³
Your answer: **433000** ft³
